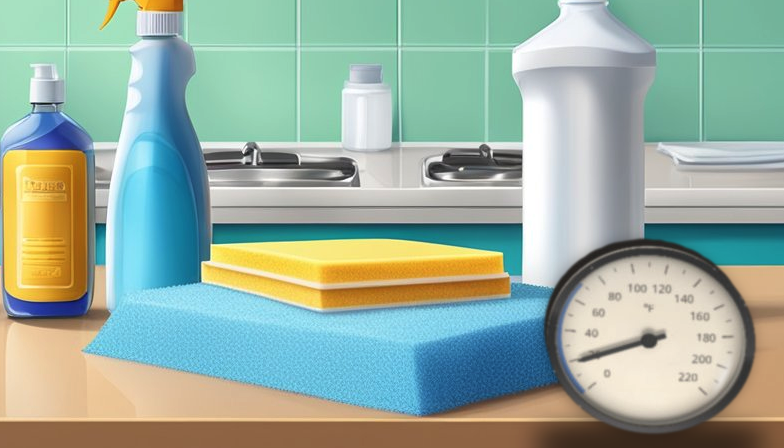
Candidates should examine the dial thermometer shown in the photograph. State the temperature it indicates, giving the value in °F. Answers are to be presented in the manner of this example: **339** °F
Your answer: **20** °F
